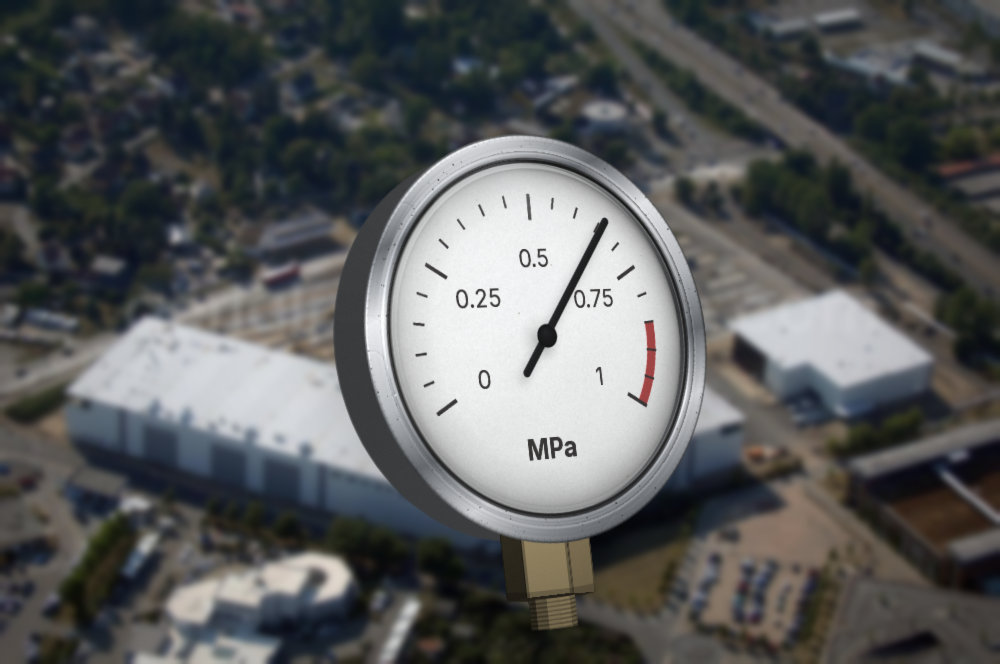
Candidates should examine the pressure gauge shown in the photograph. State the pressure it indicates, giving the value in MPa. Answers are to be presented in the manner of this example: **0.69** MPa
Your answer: **0.65** MPa
